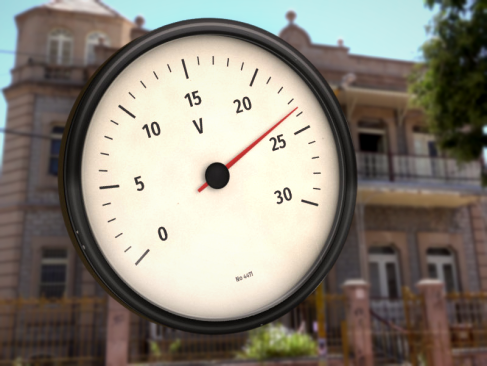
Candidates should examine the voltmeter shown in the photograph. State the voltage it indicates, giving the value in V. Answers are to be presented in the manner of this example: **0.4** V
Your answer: **23.5** V
